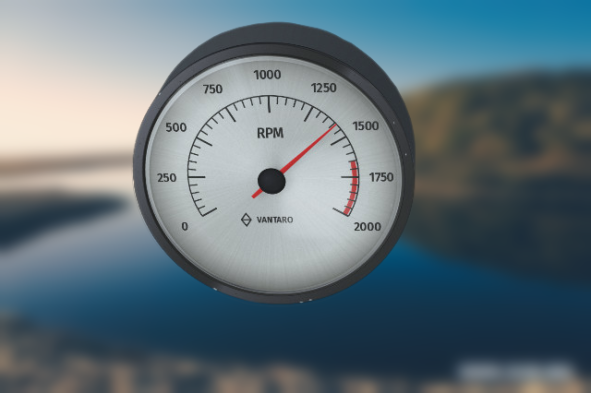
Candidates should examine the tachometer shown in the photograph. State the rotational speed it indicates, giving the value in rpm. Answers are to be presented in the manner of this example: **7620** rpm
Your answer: **1400** rpm
